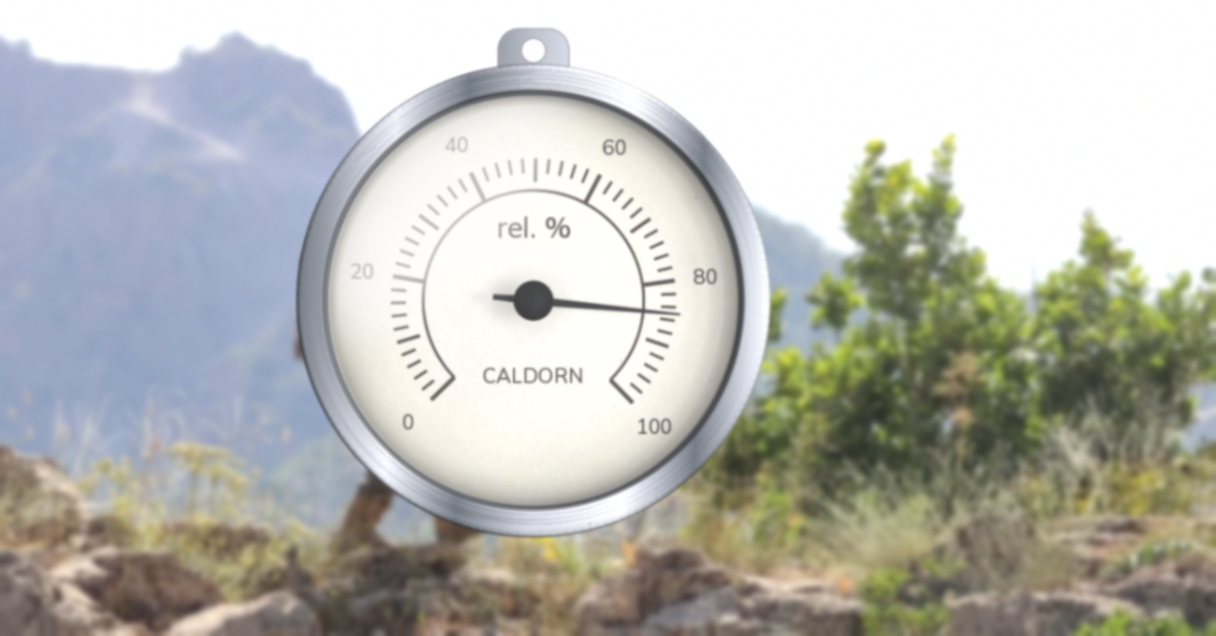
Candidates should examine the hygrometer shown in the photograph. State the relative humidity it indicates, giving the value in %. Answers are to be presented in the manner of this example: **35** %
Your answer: **85** %
